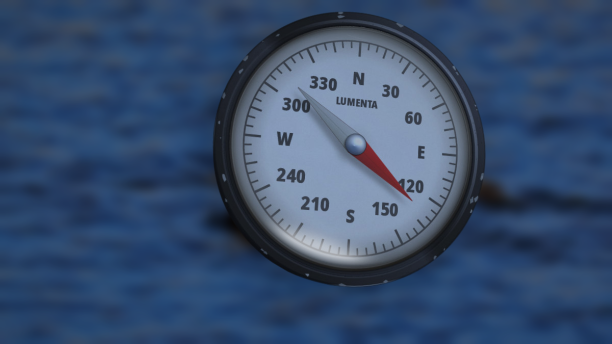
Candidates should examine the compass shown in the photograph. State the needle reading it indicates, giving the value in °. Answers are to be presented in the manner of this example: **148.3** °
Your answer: **130** °
